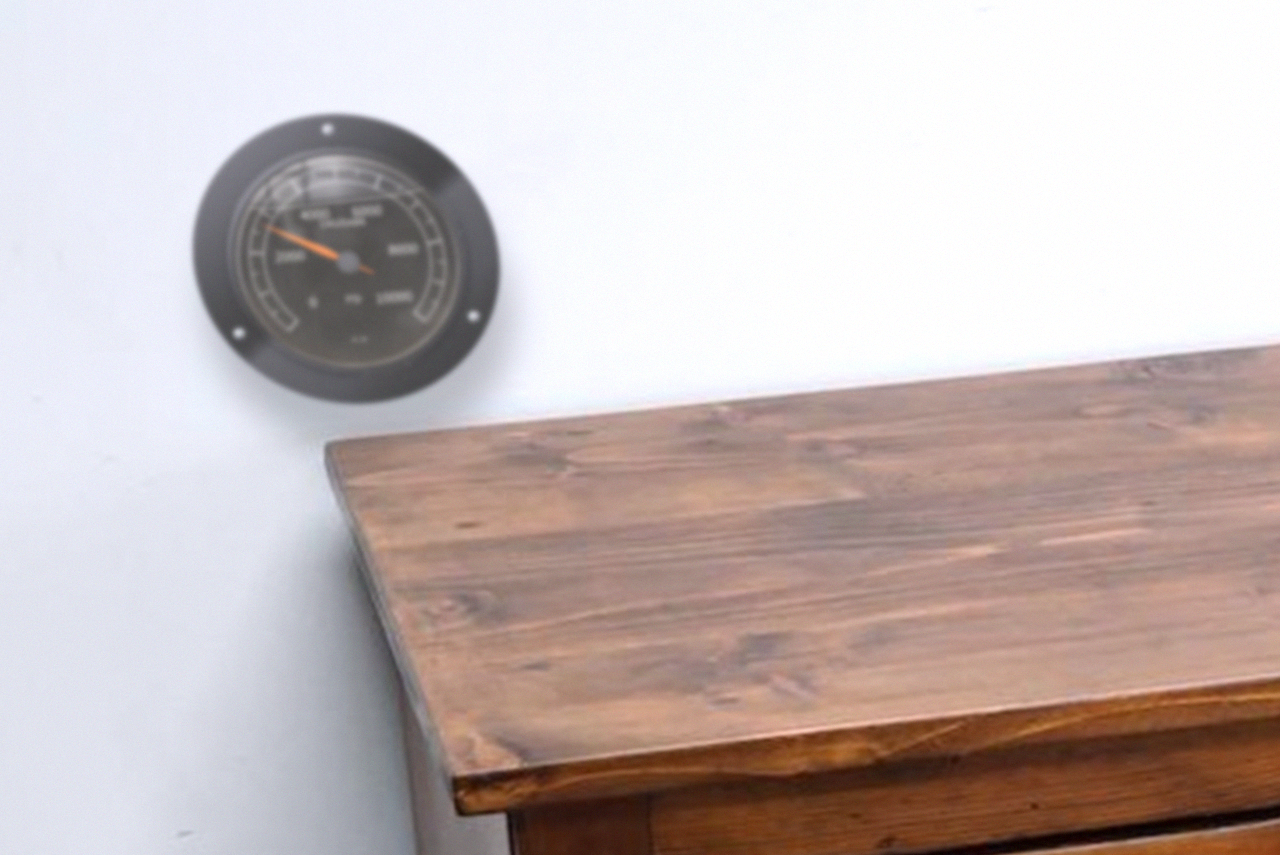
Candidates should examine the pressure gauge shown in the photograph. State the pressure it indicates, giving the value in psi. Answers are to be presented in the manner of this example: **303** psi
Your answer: **2750** psi
